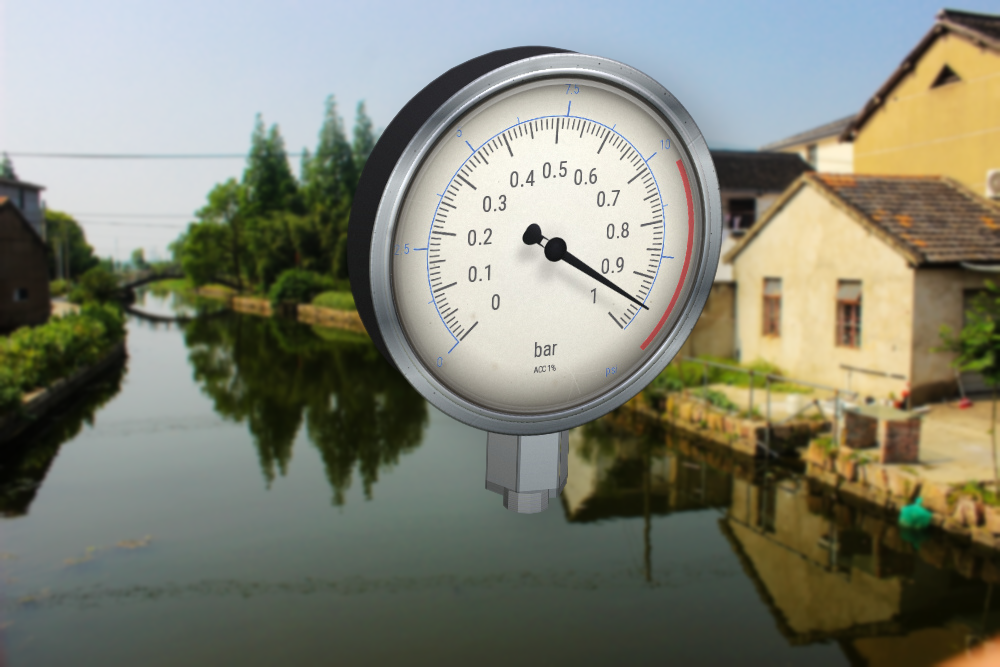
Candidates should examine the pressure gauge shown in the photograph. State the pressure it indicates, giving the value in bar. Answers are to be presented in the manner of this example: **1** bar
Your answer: **0.95** bar
